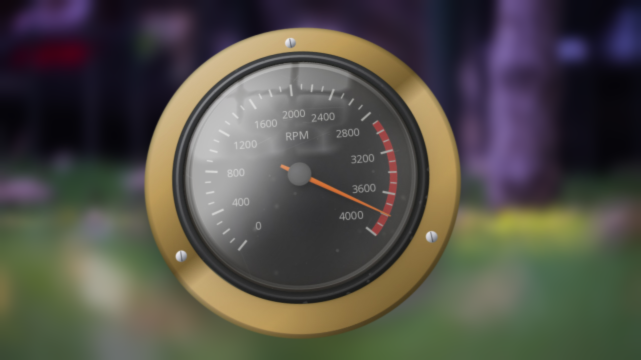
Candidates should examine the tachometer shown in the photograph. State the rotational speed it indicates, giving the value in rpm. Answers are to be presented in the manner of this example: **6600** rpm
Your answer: **3800** rpm
